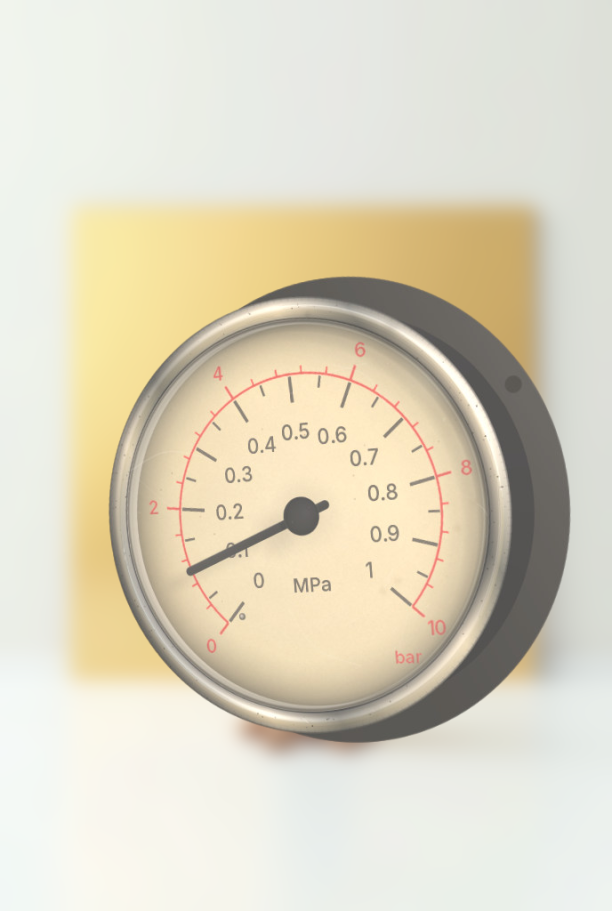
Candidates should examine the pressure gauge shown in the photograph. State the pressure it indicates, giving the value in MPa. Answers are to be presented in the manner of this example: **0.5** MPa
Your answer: **0.1** MPa
